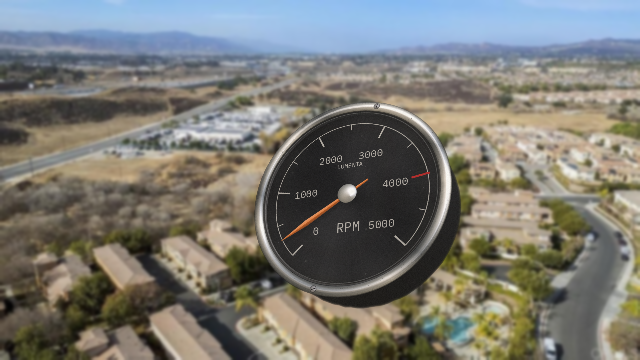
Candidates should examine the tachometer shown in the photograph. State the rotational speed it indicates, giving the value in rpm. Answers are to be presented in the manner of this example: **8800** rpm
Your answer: **250** rpm
